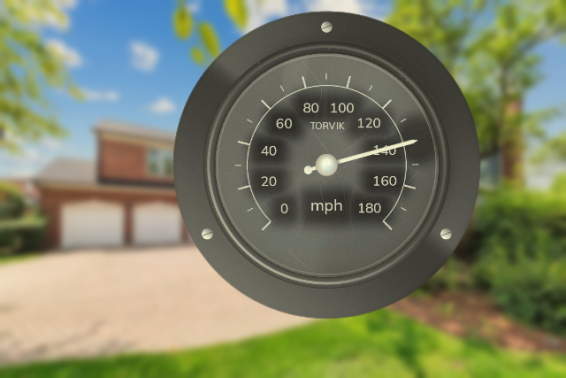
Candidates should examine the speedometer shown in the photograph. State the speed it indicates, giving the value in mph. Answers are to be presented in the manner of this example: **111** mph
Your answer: **140** mph
